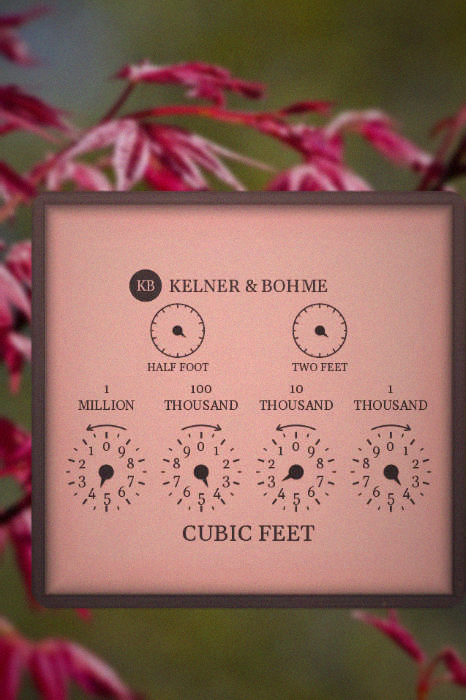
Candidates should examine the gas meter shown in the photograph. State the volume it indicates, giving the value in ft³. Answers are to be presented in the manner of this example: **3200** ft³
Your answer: **443400** ft³
